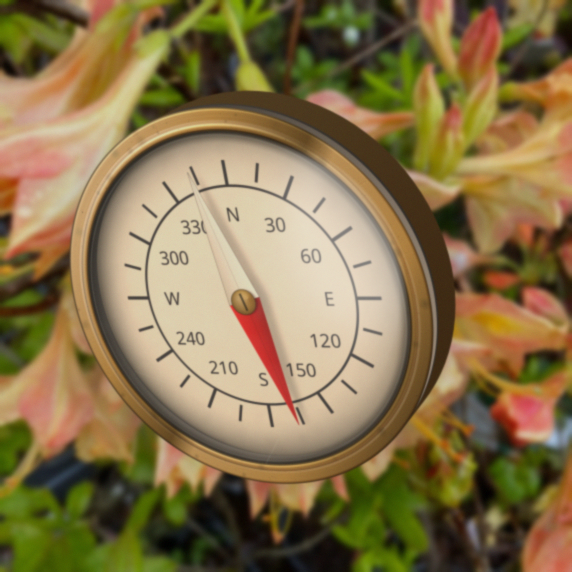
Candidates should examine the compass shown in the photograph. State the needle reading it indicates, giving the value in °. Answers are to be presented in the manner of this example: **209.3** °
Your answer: **165** °
